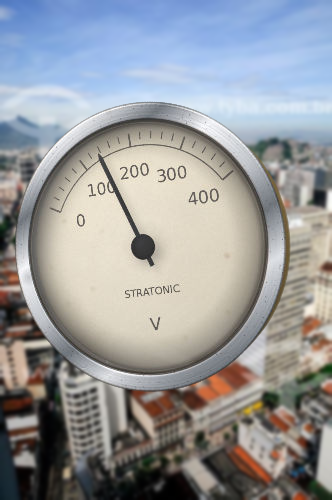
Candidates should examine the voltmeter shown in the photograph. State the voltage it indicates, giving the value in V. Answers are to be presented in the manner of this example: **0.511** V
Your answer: **140** V
